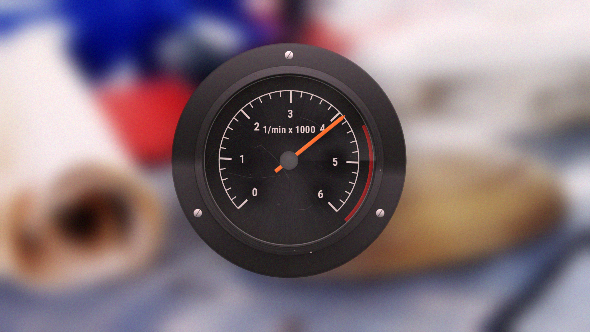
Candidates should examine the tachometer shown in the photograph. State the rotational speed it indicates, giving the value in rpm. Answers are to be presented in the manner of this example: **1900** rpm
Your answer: **4100** rpm
